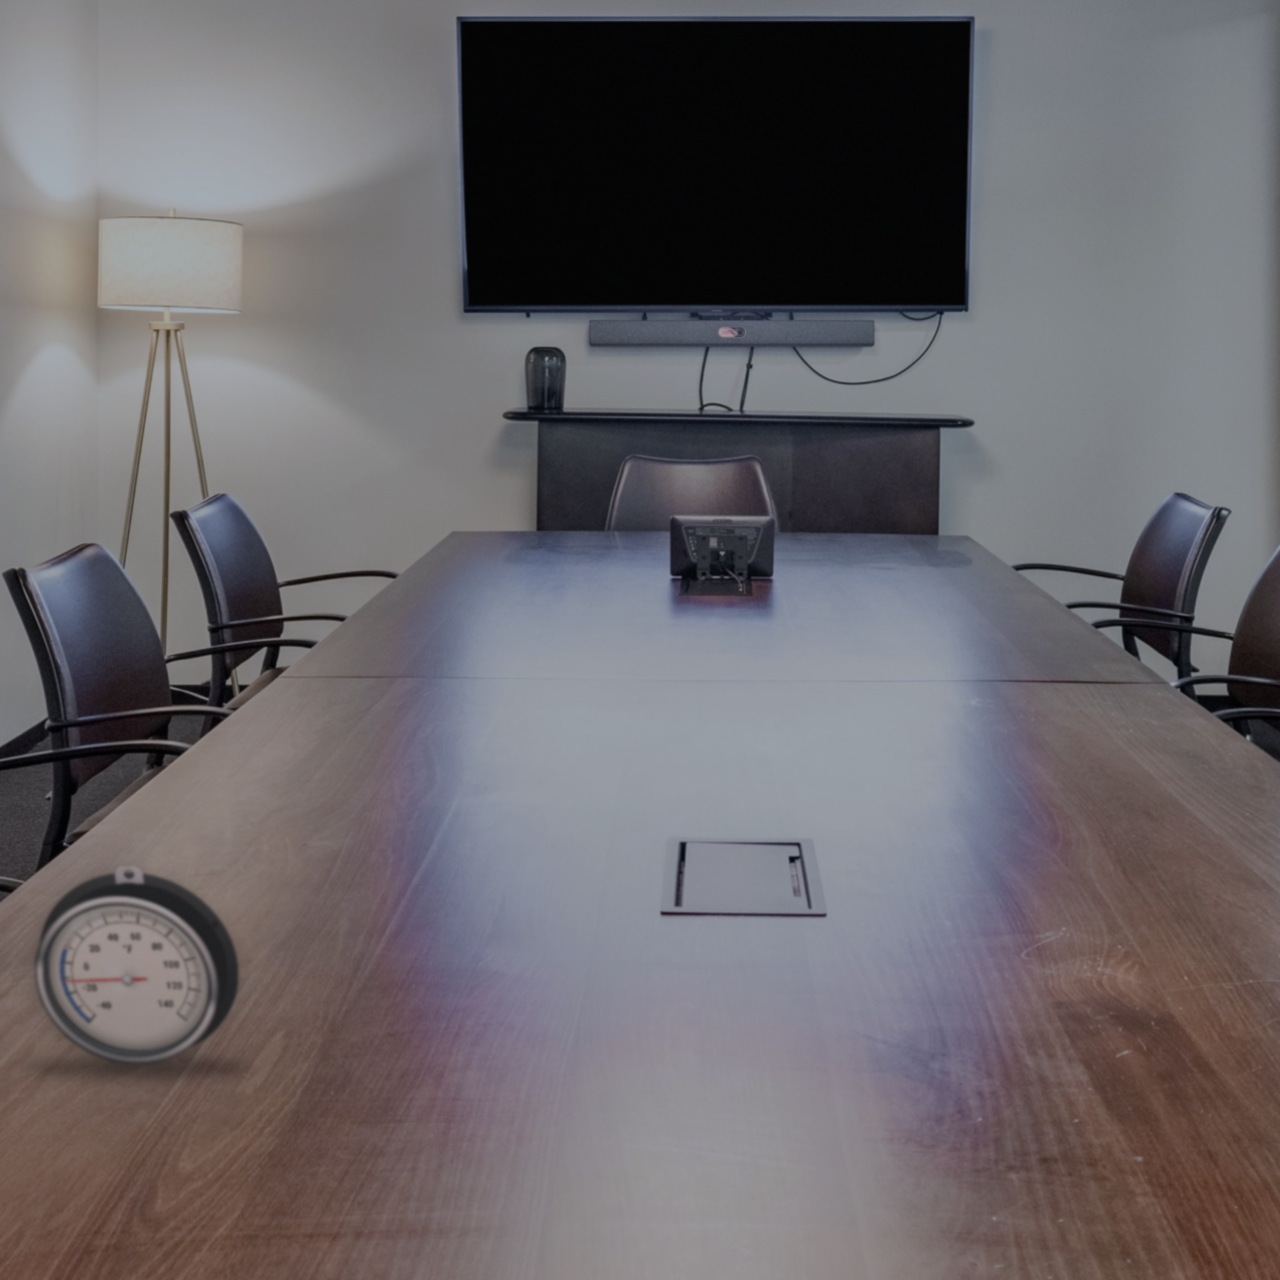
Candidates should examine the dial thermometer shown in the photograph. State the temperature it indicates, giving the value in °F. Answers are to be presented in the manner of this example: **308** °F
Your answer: **-10** °F
